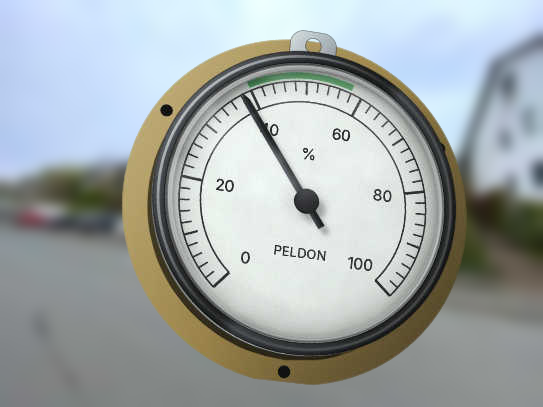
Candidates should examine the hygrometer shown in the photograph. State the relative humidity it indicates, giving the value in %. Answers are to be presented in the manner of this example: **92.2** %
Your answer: **38** %
